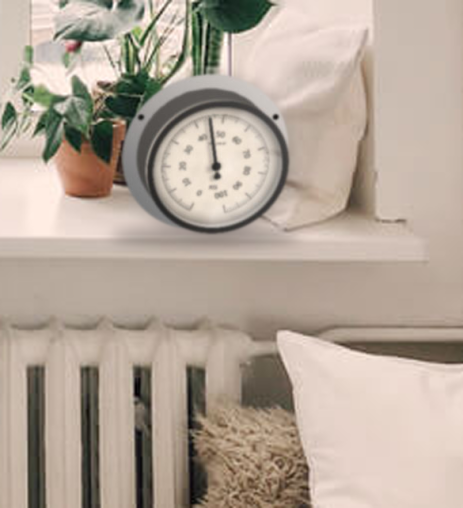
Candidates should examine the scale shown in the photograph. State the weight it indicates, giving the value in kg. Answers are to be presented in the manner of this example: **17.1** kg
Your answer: **45** kg
